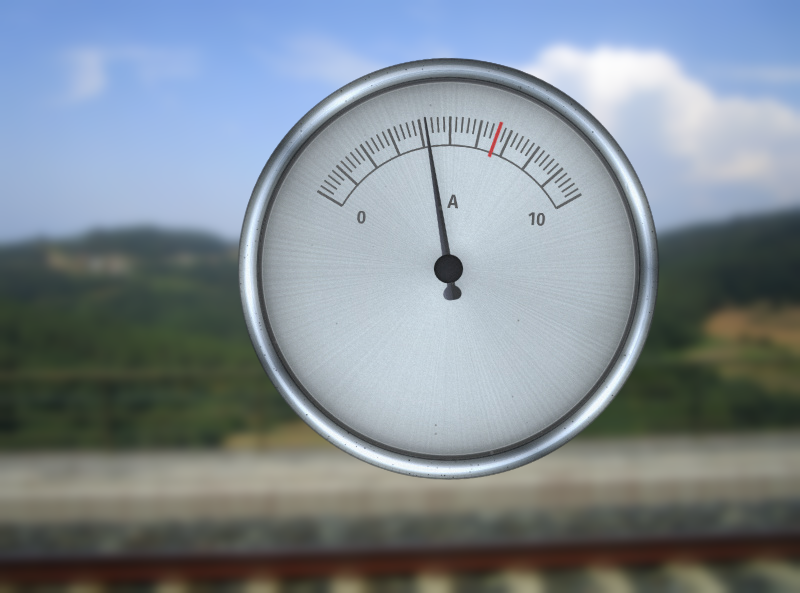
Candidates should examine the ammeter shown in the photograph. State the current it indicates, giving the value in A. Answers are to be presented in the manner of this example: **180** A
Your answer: **4.2** A
